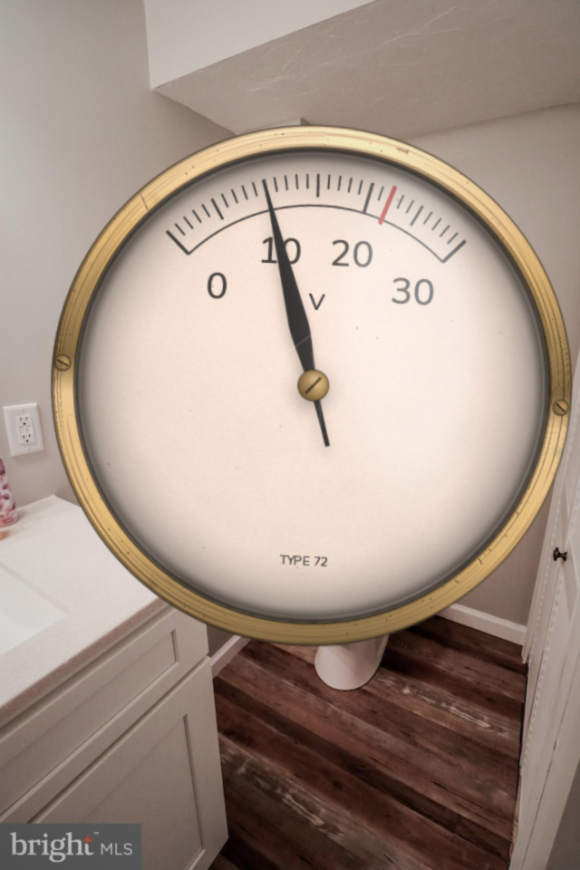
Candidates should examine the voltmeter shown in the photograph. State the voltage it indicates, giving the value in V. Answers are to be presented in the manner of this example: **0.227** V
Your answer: **10** V
